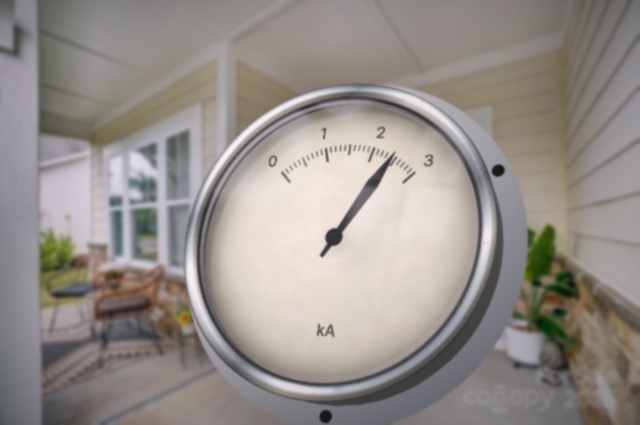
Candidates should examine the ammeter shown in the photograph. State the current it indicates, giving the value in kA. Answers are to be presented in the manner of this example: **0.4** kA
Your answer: **2.5** kA
